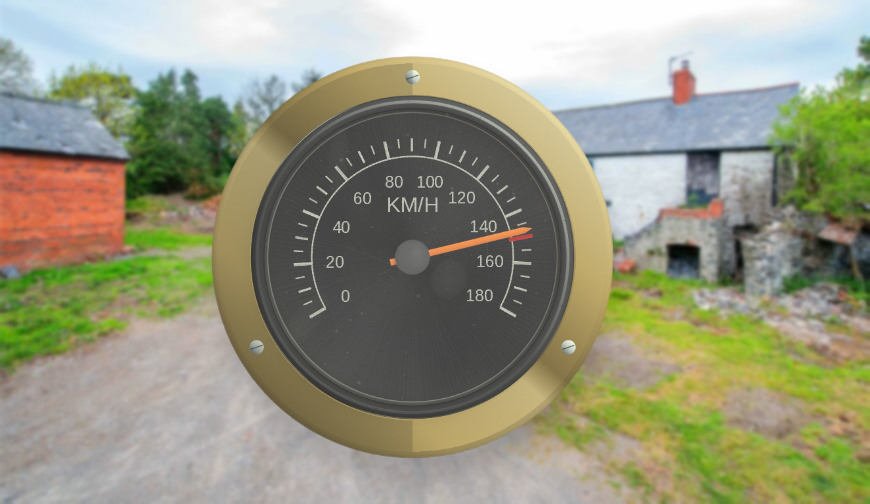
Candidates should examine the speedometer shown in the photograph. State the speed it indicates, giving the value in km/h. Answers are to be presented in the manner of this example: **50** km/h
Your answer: **147.5** km/h
